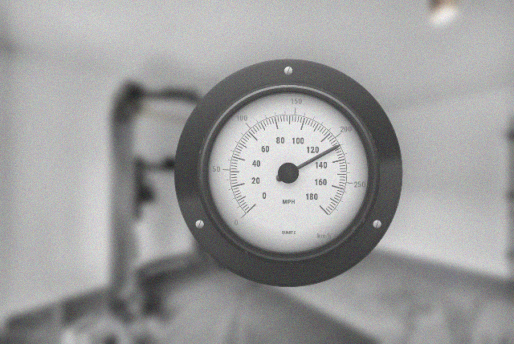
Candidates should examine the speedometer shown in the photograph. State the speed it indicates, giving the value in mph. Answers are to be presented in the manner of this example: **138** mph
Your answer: **130** mph
